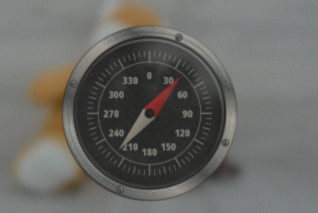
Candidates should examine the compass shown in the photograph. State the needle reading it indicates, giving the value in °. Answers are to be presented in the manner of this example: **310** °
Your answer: **40** °
